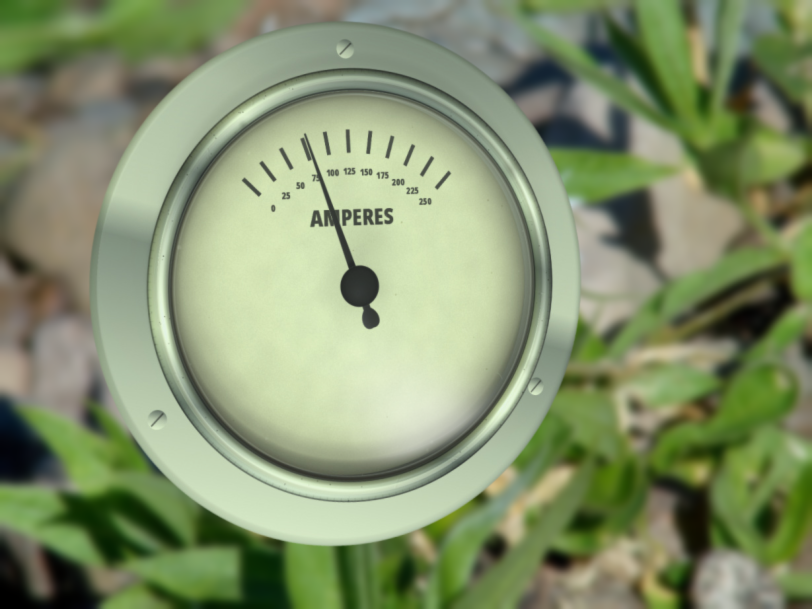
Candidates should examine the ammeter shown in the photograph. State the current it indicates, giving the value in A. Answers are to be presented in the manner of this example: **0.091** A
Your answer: **75** A
